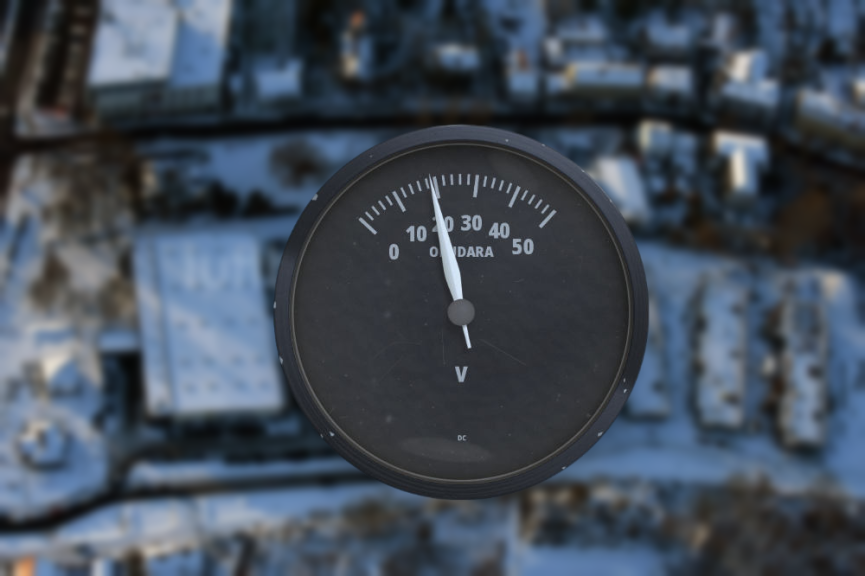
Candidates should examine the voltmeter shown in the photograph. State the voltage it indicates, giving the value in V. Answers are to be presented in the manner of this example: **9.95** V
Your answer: **19** V
